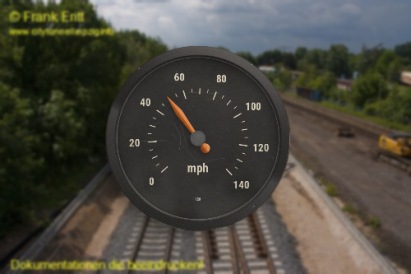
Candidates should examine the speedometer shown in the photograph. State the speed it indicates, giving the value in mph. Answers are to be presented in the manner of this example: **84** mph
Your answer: **50** mph
